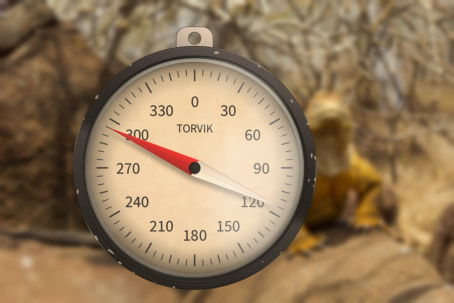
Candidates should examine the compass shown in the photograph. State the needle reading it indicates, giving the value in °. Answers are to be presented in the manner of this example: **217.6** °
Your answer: **295** °
